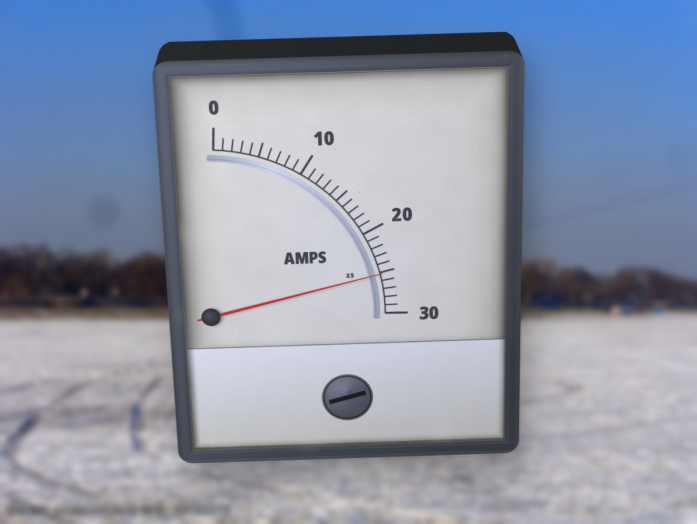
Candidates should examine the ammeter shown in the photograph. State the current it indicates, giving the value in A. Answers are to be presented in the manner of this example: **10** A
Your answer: **25** A
